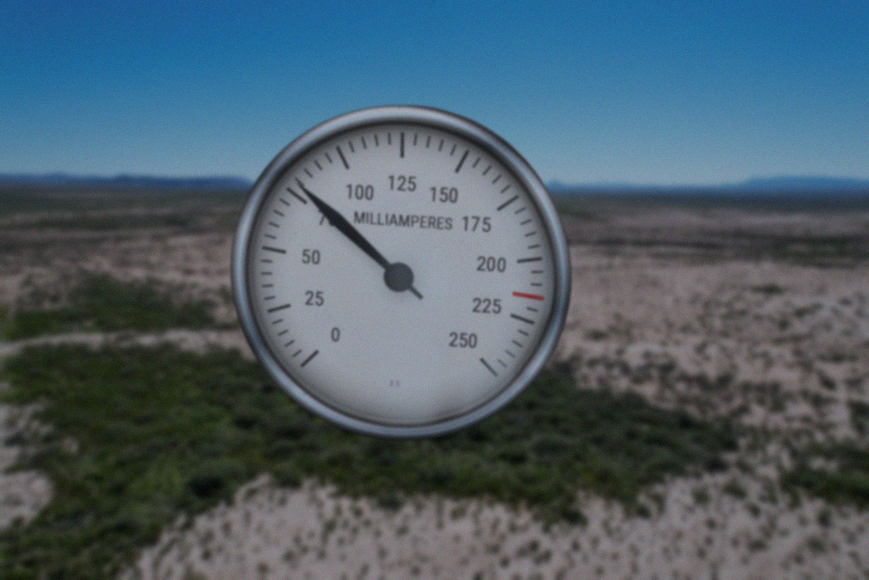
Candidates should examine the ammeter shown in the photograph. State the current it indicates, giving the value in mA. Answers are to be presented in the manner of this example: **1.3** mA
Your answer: **80** mA
